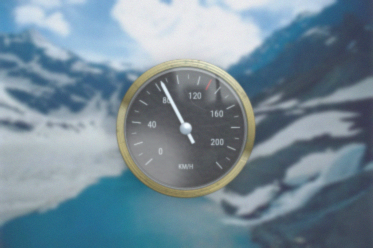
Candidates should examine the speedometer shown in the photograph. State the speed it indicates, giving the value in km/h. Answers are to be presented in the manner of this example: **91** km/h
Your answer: **85** km/h
